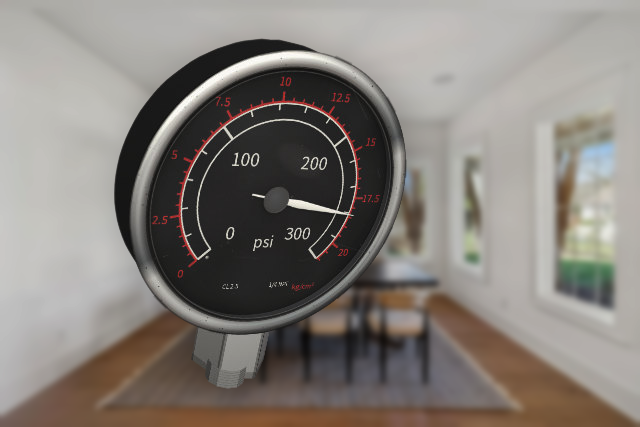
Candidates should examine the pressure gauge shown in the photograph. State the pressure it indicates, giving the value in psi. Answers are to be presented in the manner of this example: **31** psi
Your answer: **260** psi
